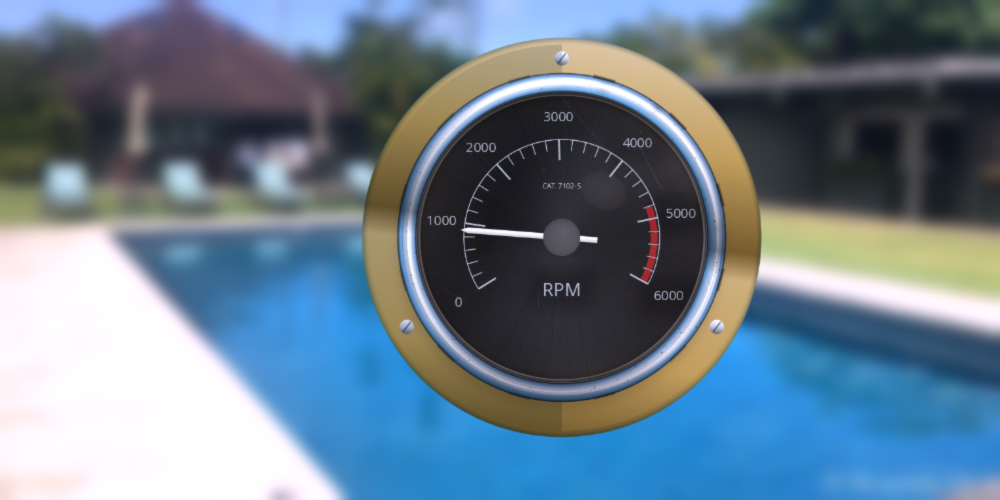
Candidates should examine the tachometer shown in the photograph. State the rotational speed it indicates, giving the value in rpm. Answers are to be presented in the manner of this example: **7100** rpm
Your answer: **900** rpm
